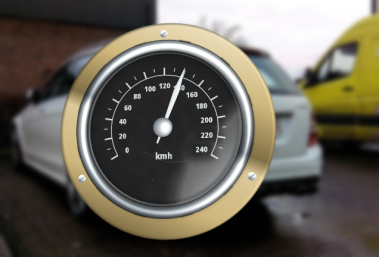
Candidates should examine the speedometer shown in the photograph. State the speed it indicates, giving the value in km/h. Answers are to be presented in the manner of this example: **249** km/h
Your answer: **140** km/h
